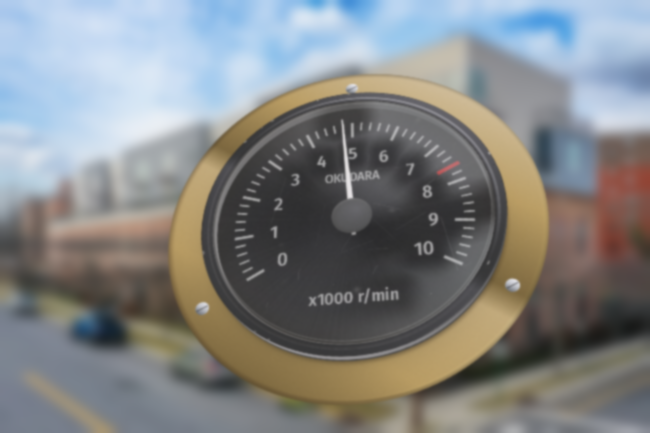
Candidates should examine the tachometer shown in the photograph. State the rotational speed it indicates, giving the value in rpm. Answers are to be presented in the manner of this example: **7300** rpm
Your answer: **4800** rpm
